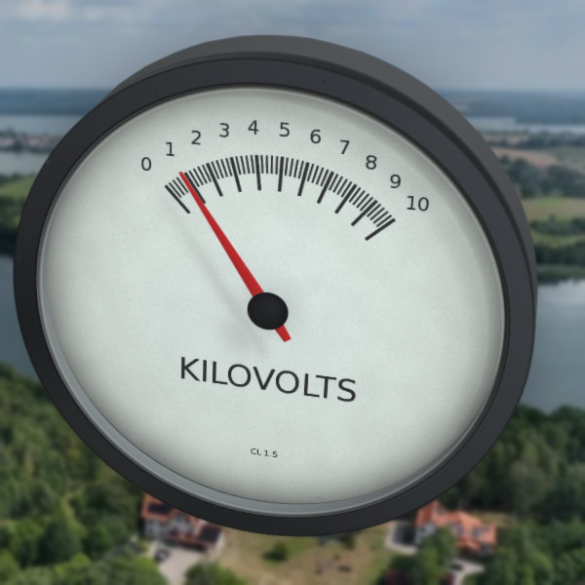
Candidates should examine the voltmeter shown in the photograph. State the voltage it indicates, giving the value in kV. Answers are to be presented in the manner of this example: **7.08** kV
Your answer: **1** kV
